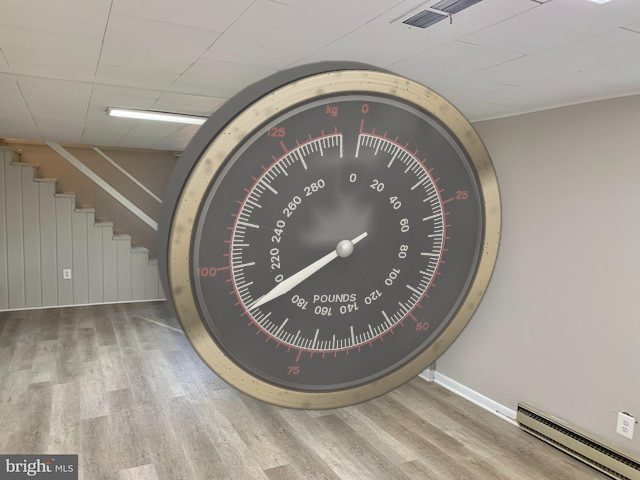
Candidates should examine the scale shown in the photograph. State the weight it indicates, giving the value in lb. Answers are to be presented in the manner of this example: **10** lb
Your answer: **200** lb
